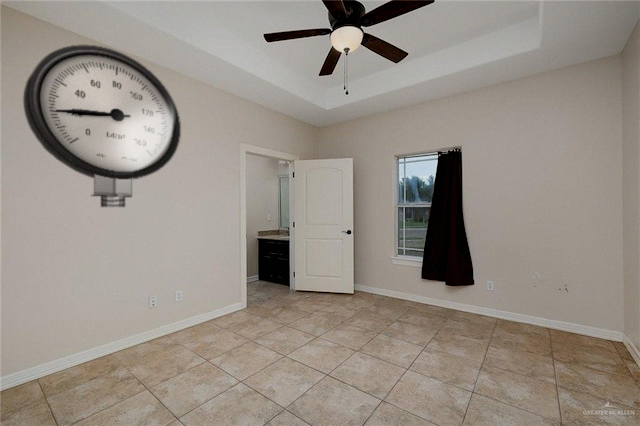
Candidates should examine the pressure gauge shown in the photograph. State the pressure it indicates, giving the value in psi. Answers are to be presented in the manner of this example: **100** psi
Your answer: **20** psi
